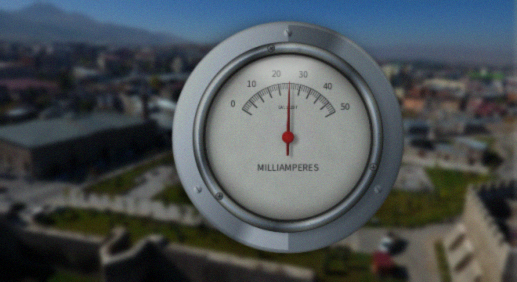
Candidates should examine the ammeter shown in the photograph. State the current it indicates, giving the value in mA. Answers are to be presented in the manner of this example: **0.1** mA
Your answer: **25** mA
